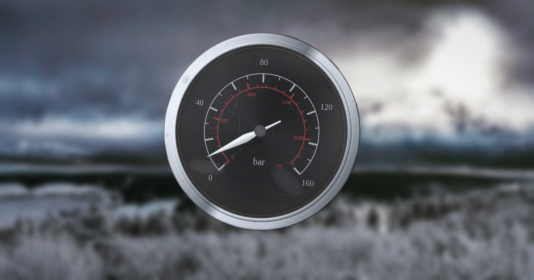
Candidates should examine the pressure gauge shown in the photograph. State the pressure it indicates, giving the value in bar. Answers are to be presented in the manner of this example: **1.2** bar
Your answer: **10** bar
